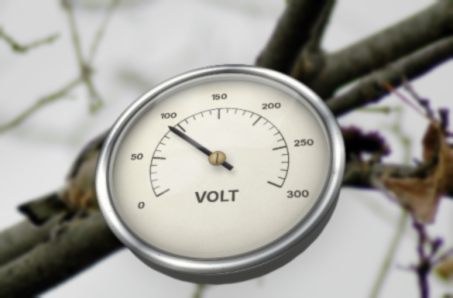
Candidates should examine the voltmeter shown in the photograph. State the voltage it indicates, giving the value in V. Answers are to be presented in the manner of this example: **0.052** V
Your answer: **90** V
